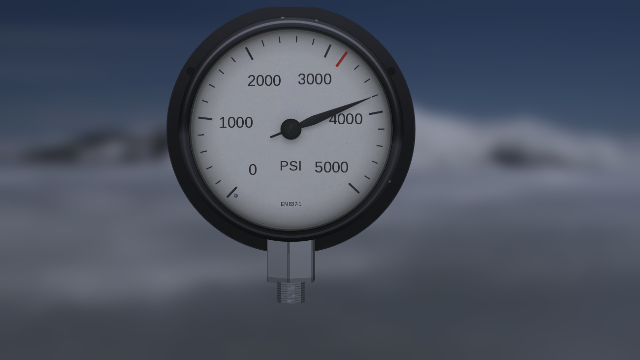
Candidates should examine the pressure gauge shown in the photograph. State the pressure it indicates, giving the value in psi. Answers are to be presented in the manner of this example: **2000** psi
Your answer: **3800** psi
